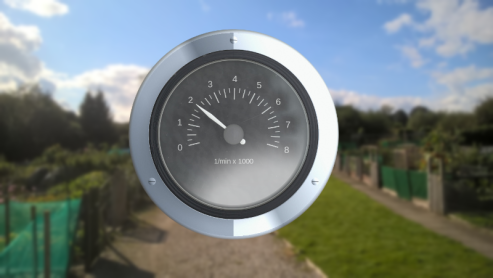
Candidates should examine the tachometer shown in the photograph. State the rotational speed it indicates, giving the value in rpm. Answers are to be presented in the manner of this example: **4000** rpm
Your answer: **2000** rpm
